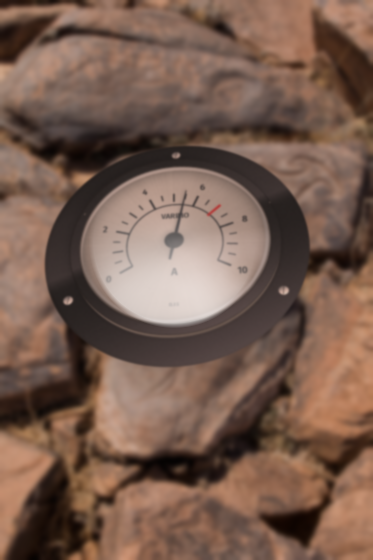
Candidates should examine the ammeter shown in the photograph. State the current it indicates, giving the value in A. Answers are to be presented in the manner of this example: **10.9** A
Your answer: **5.5** A
